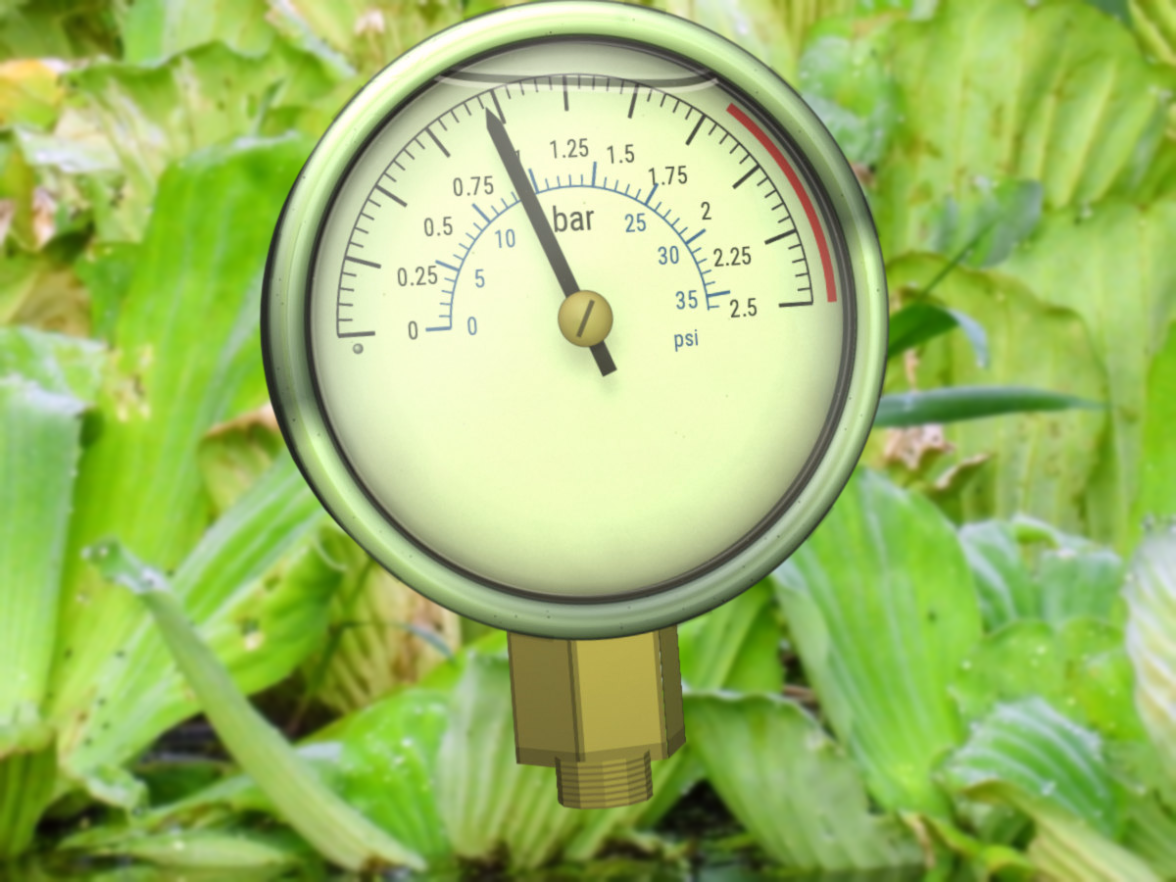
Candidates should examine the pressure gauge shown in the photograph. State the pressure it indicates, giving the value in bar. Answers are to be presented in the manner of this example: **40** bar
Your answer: **0.95** bar
